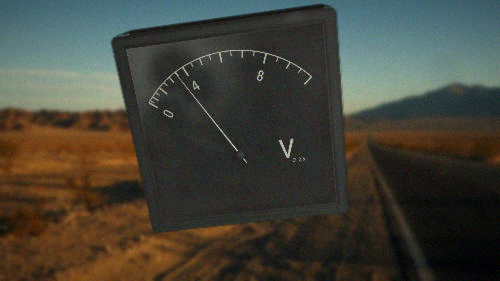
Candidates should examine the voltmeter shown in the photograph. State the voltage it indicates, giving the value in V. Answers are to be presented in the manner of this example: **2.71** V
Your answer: **3.5** V
